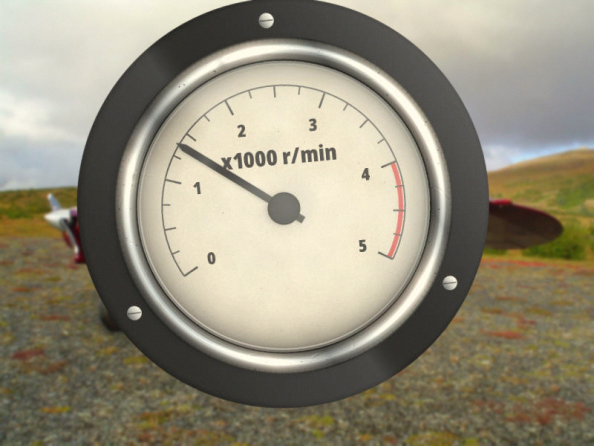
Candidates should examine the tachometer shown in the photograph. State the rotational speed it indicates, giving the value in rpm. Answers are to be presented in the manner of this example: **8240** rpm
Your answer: **1375** rpm
